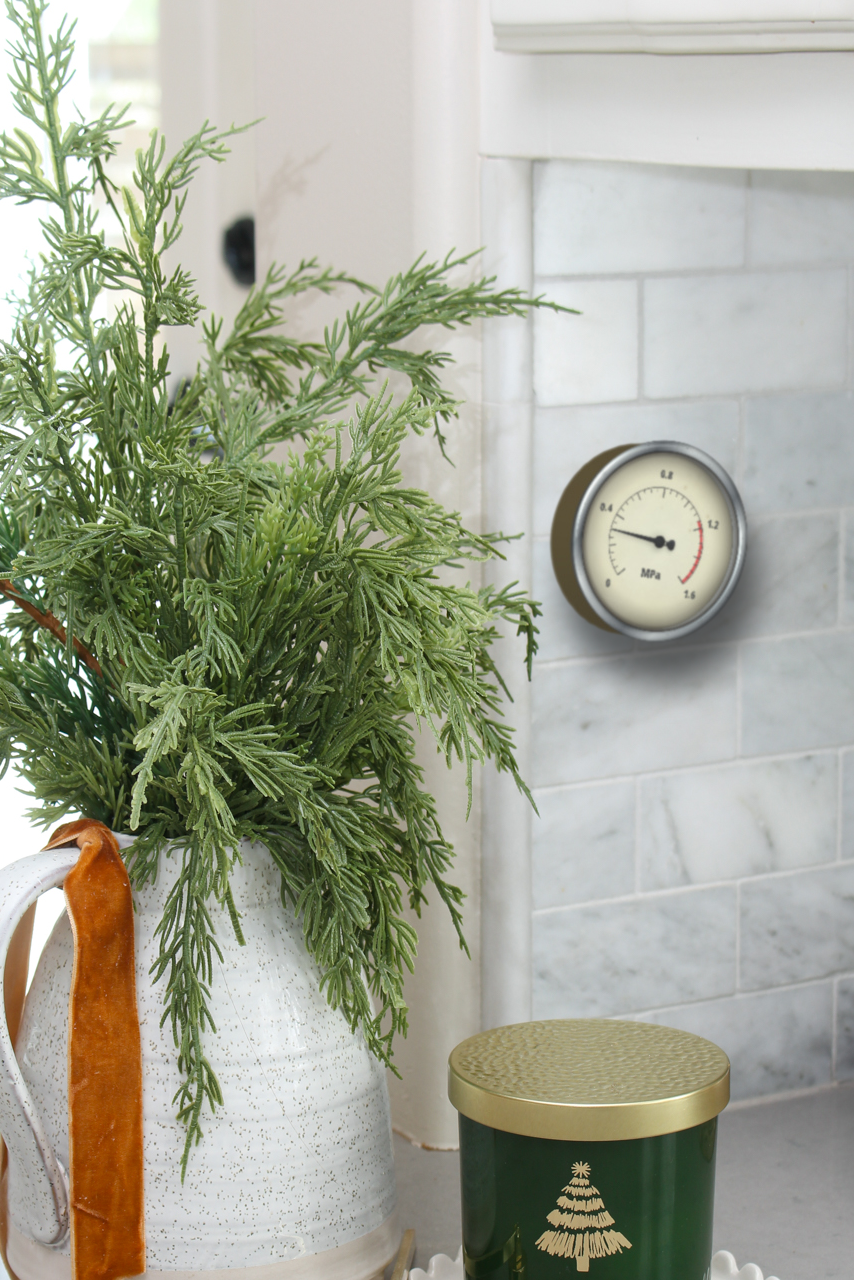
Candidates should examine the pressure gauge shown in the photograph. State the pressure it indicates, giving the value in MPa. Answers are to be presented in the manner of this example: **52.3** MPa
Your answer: **0.3** MPa
